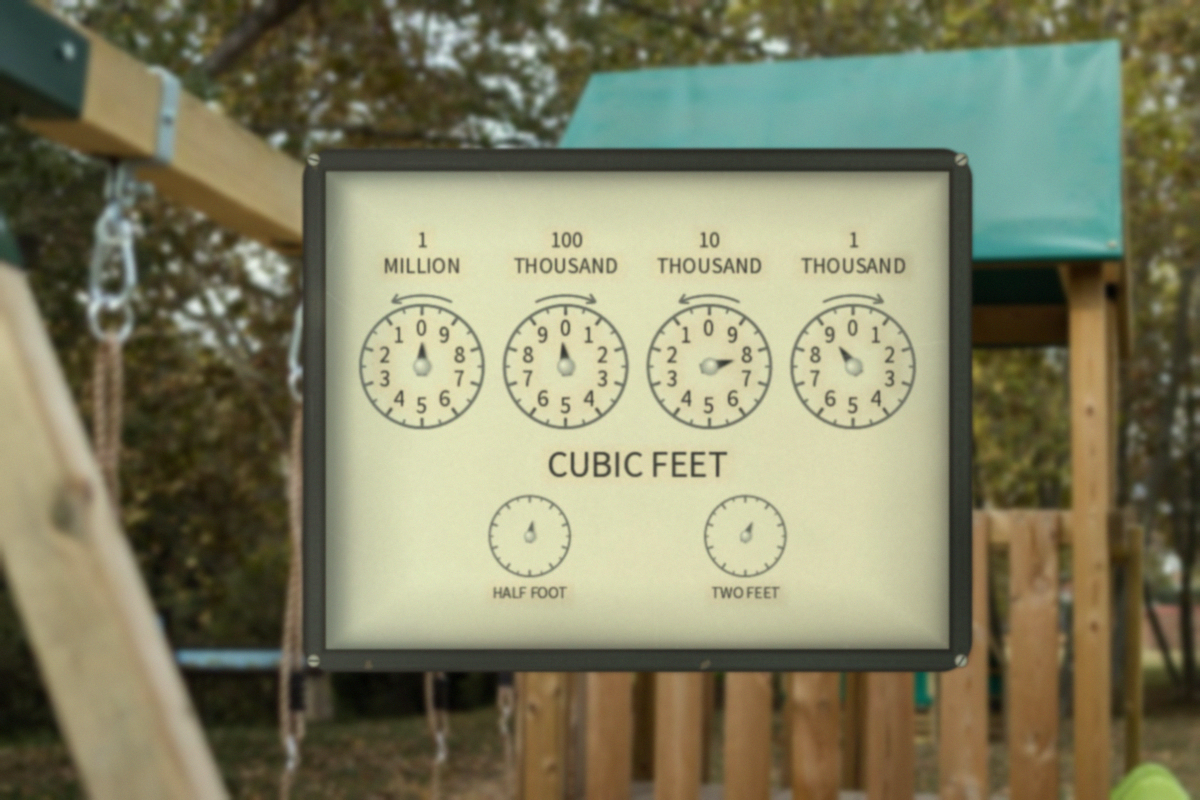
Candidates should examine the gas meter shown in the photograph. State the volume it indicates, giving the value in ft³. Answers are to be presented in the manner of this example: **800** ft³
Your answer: **997900** ft³
